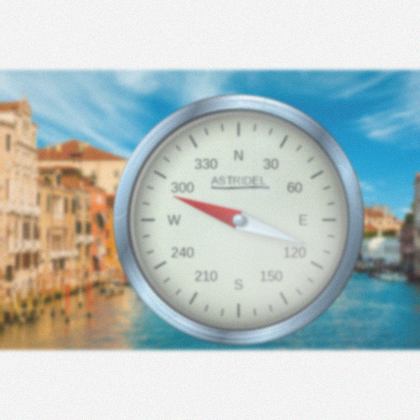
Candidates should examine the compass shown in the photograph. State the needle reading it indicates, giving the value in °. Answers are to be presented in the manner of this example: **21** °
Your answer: **290** °
